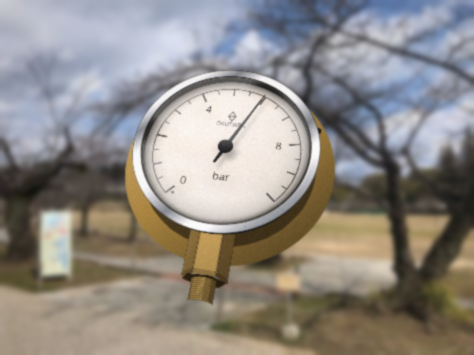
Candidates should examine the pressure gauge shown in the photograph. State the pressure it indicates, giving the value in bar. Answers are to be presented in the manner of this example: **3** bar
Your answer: **6** bar
